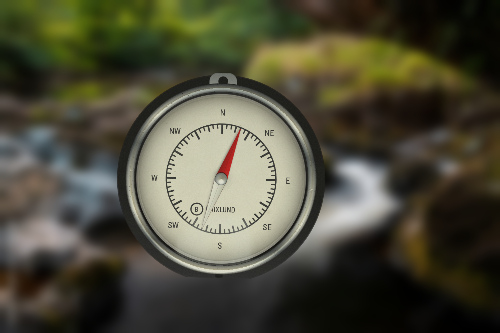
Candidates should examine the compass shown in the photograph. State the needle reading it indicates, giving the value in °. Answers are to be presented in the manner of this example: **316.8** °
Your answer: **20** °
